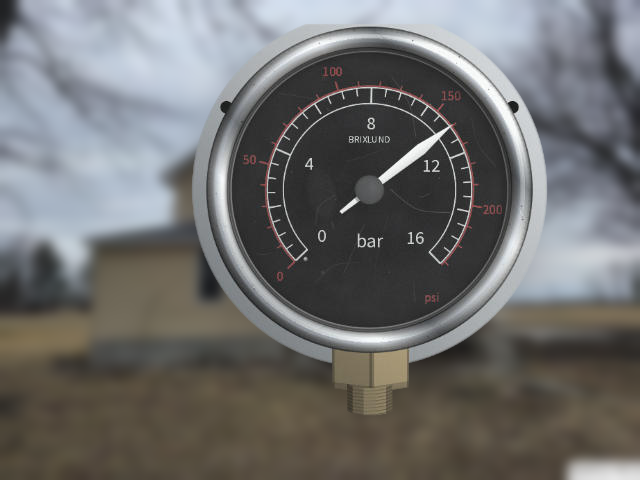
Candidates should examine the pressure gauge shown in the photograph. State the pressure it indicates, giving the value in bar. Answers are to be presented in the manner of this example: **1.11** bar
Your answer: **11** bar
